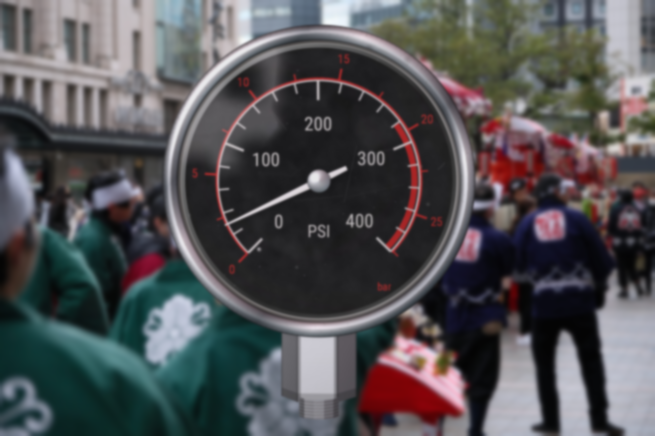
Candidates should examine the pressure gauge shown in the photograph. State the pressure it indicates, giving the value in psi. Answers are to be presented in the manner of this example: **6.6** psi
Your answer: **30** psi
